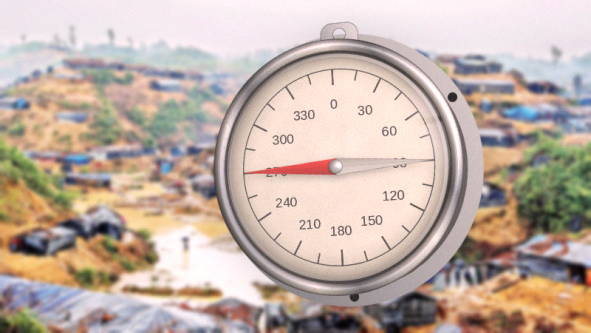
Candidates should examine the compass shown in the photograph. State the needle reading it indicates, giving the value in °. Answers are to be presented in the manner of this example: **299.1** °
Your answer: **270** °
